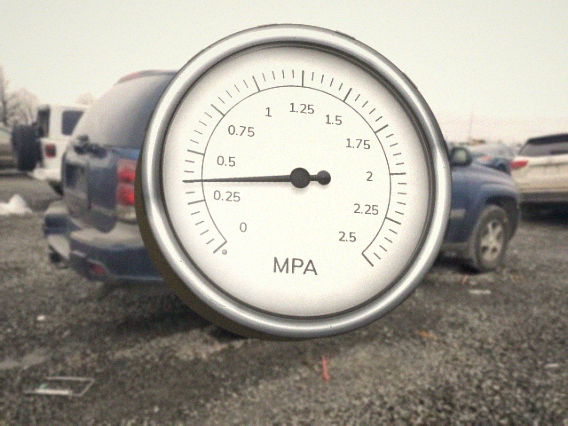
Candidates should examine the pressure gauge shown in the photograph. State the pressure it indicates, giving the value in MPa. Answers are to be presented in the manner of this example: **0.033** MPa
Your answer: **0.35** MPa
